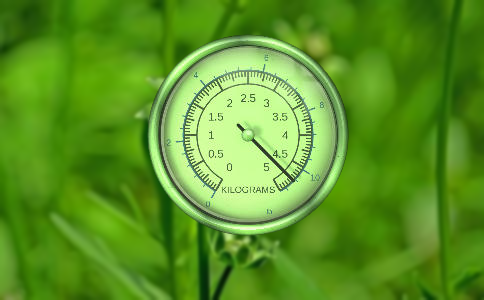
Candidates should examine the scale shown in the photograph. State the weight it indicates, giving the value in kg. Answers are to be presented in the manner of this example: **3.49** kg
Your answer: **4.75** kg
